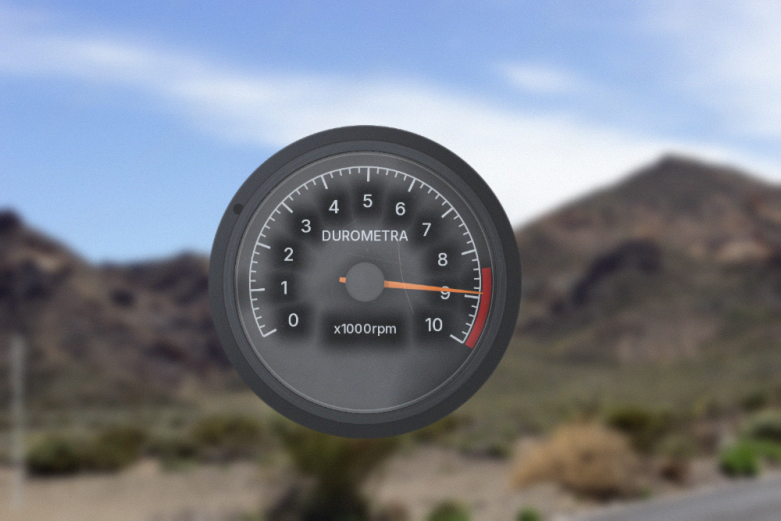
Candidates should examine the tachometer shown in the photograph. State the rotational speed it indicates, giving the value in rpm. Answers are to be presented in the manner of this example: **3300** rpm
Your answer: **8900** rpm
